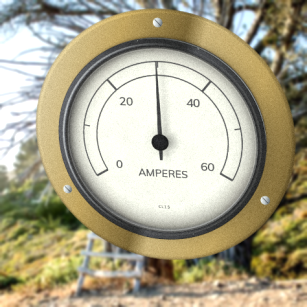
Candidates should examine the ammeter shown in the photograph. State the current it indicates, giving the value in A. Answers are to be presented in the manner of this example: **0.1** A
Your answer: **30** A
